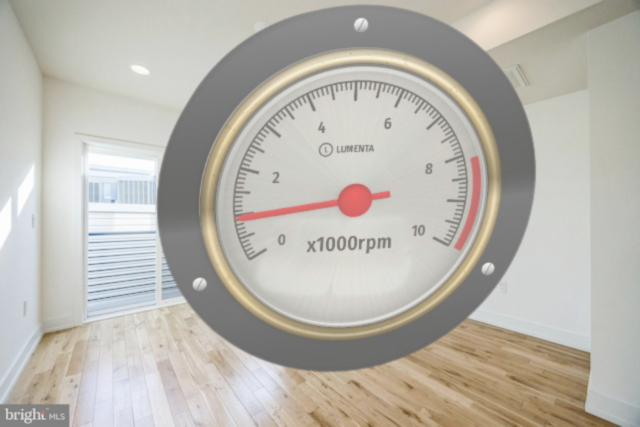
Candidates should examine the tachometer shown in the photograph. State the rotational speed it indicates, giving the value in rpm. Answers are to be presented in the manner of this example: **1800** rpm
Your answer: **1000** rpm
